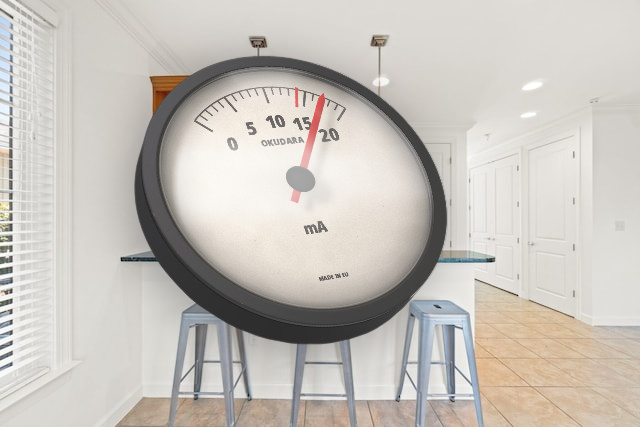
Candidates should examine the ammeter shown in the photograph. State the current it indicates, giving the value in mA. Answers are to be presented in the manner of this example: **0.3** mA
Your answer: **17** mA
